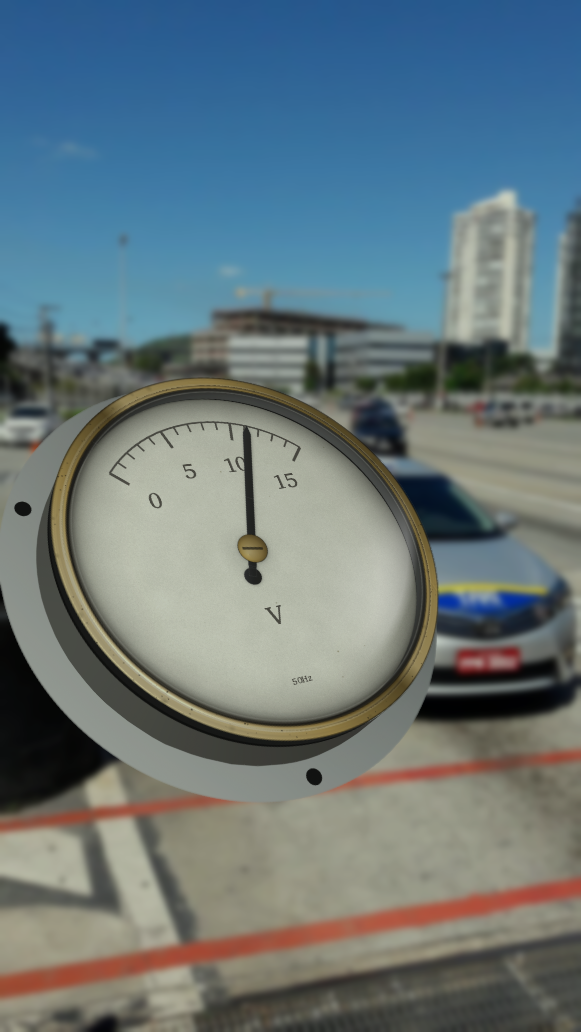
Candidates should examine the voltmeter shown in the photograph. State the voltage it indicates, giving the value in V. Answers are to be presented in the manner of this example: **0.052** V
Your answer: **11** V
